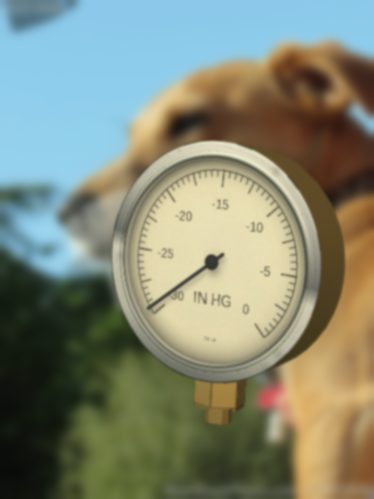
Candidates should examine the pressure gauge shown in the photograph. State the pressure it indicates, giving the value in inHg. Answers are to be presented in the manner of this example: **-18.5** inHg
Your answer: **-29.5** inHg
